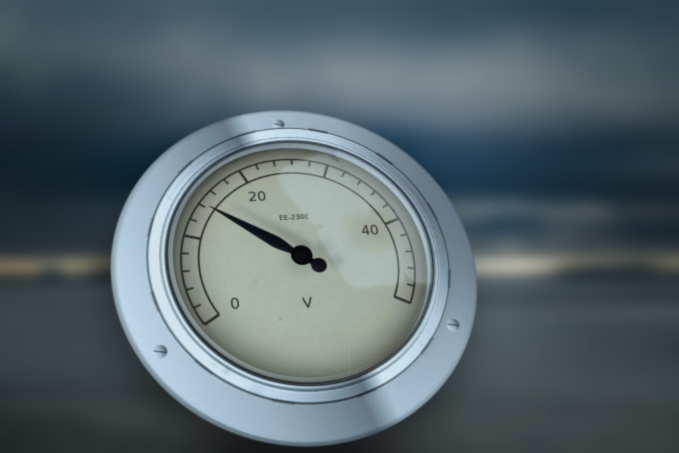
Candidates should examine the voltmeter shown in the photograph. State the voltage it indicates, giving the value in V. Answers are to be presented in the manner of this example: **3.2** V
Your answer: **14** V
